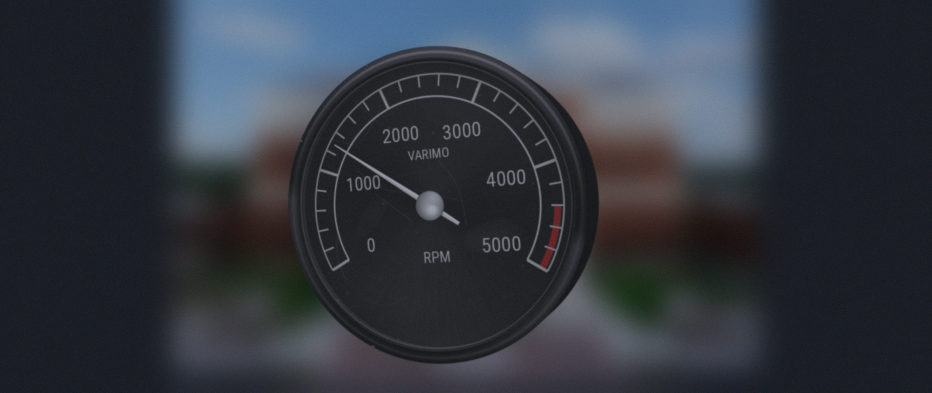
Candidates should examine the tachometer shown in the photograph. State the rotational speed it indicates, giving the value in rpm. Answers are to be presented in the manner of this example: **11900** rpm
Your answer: **1300** rpm
